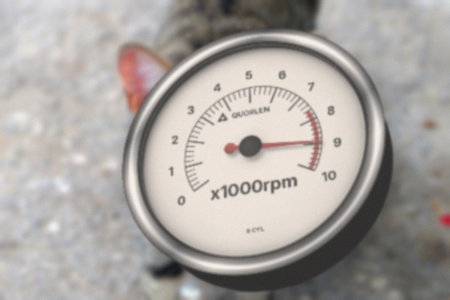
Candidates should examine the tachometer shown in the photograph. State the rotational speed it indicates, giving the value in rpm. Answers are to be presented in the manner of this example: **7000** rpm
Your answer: **9000** rpm
